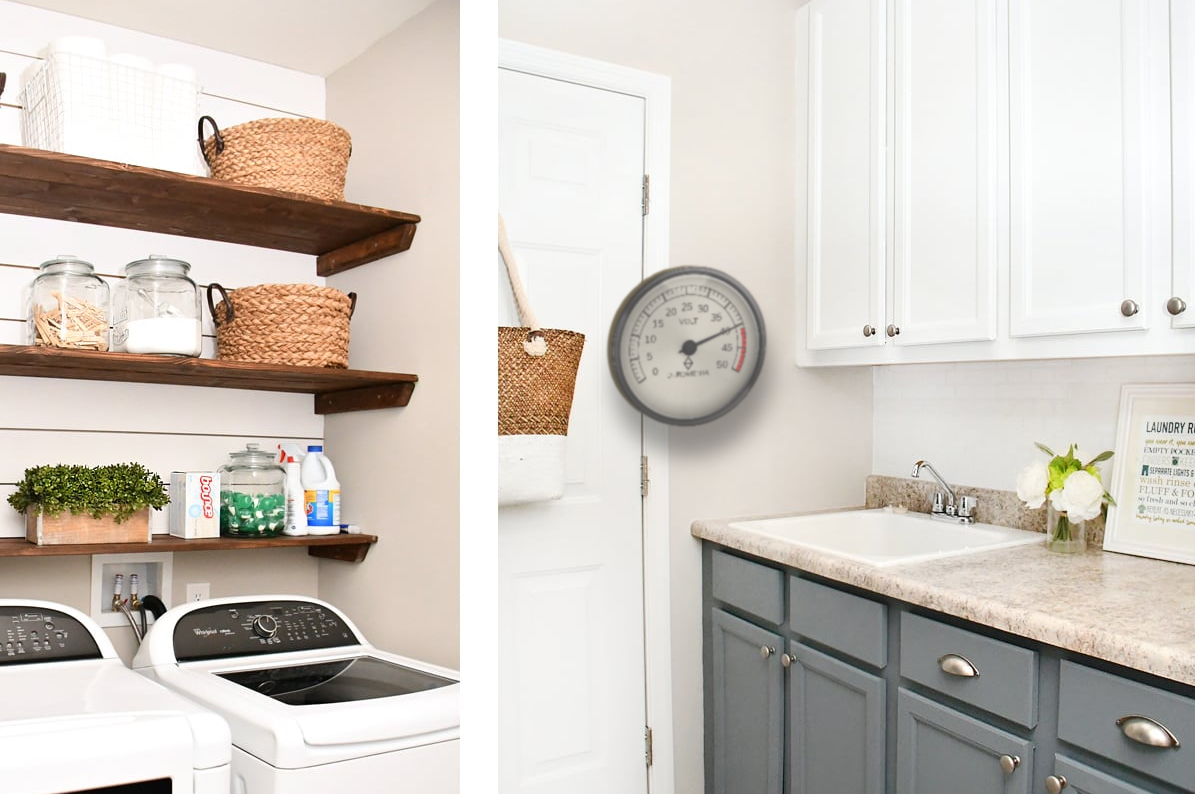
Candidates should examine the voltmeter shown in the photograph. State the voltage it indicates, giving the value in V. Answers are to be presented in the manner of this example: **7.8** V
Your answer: **40** V
